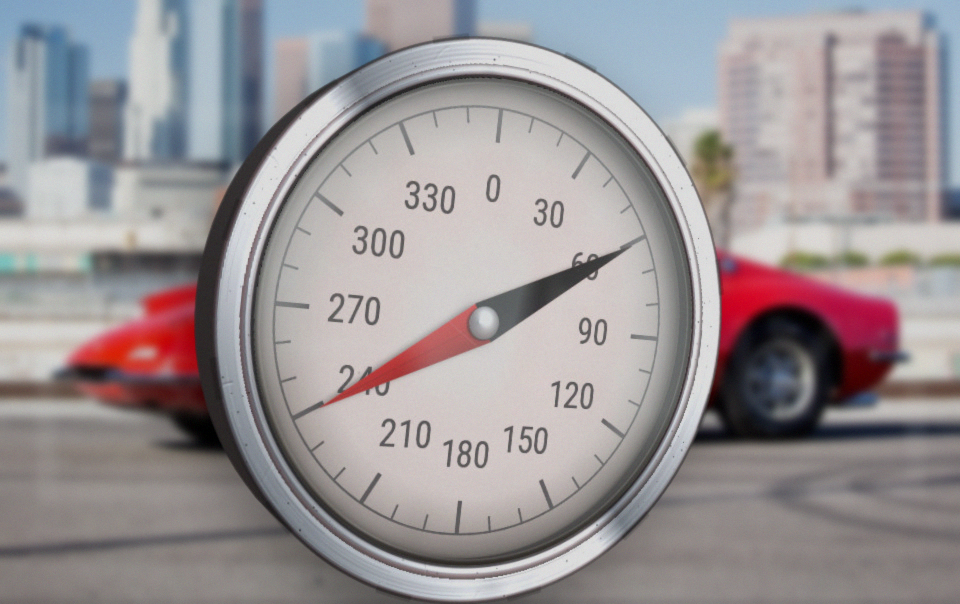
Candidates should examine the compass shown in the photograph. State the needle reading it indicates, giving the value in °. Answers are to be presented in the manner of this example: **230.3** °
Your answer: **240** °
